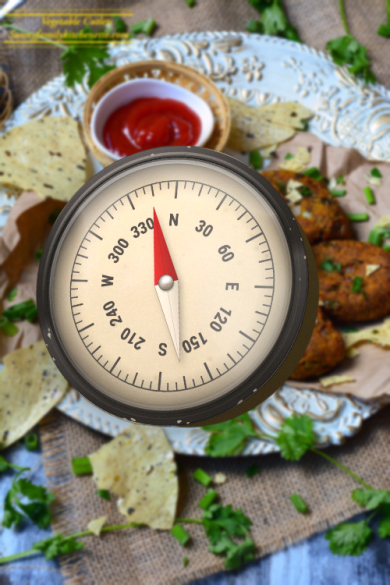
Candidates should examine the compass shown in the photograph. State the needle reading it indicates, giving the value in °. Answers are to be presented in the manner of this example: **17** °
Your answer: **345** °
